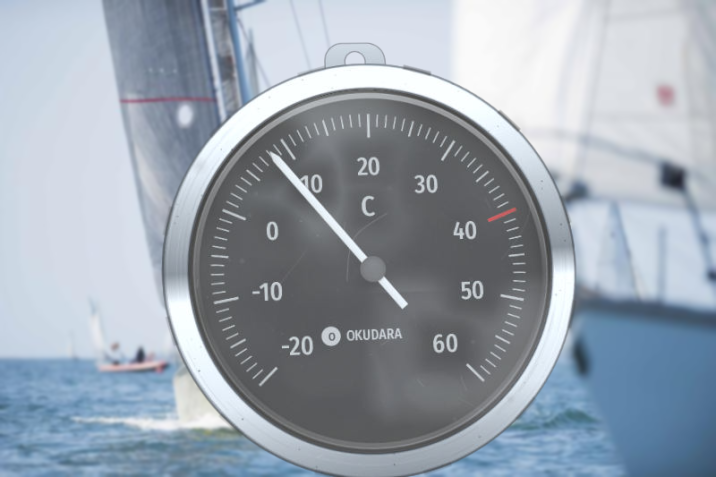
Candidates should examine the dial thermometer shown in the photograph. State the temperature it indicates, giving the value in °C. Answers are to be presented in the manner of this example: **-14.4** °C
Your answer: **8** °C
